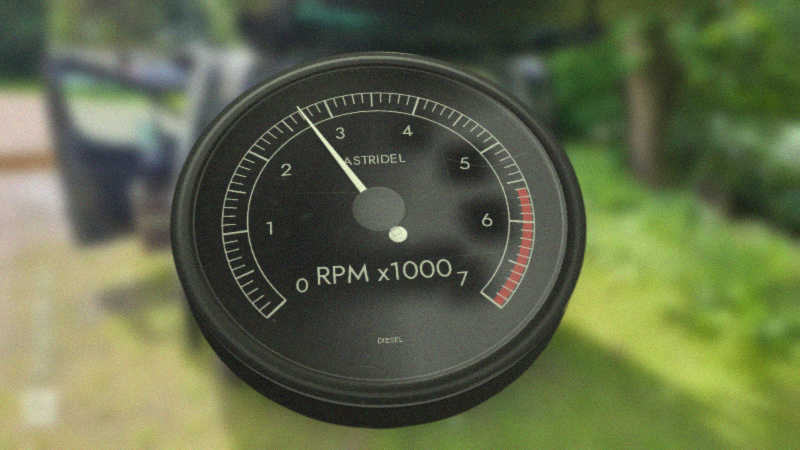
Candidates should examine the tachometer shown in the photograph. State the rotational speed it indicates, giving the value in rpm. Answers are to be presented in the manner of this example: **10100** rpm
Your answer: **2700** rpm
